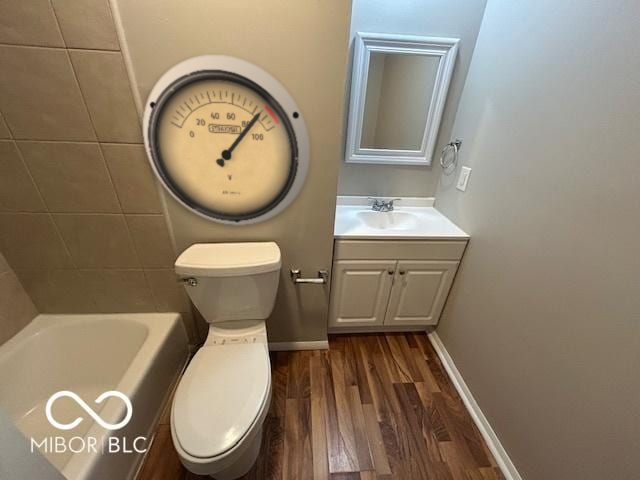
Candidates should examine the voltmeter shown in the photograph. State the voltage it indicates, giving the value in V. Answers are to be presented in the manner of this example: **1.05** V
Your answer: **85** V
